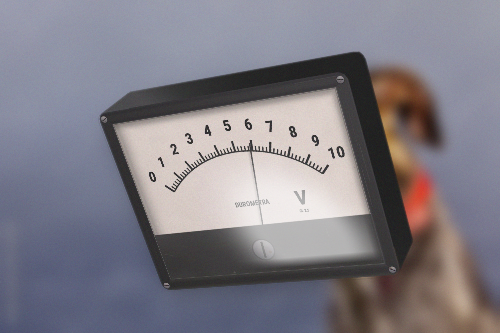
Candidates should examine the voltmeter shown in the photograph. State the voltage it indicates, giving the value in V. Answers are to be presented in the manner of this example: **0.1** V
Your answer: **6** V
